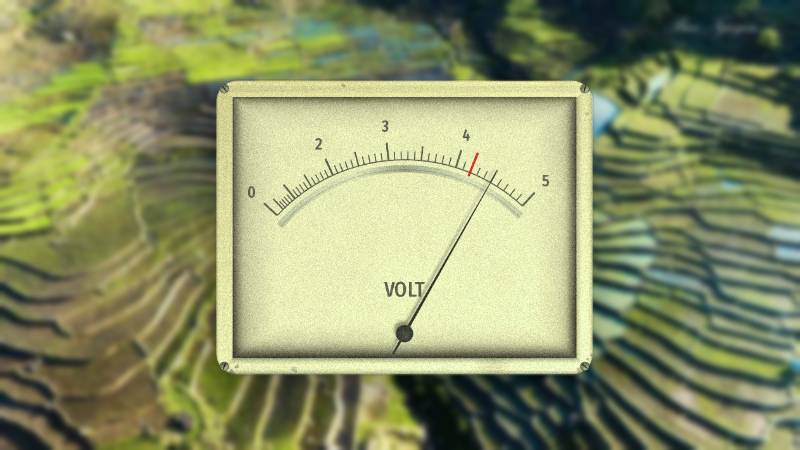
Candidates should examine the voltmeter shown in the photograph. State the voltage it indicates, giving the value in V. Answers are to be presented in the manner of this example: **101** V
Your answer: **4.5** V
